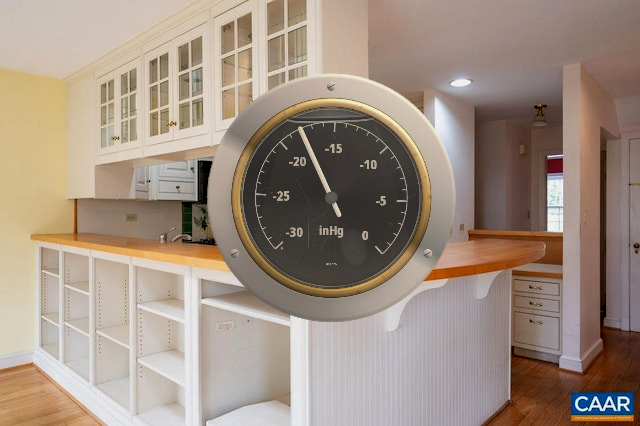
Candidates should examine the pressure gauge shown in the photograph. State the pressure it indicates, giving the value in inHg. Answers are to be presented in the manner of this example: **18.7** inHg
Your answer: **-18** inHg
